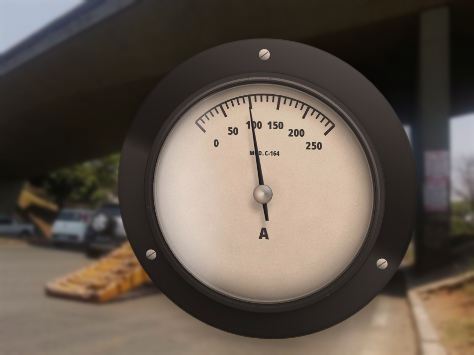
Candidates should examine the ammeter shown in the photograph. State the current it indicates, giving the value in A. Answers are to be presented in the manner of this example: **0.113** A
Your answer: **100** A
